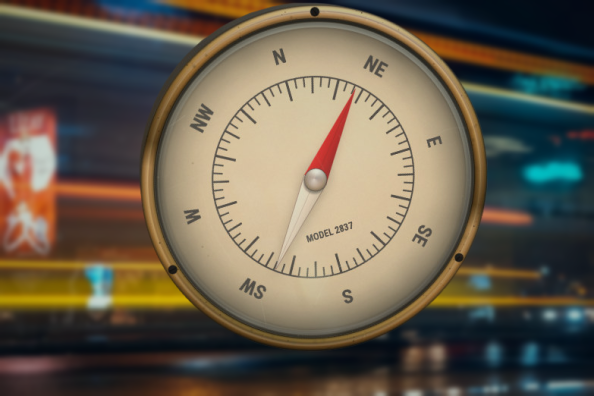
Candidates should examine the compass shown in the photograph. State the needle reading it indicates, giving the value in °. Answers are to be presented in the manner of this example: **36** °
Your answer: **40** °
